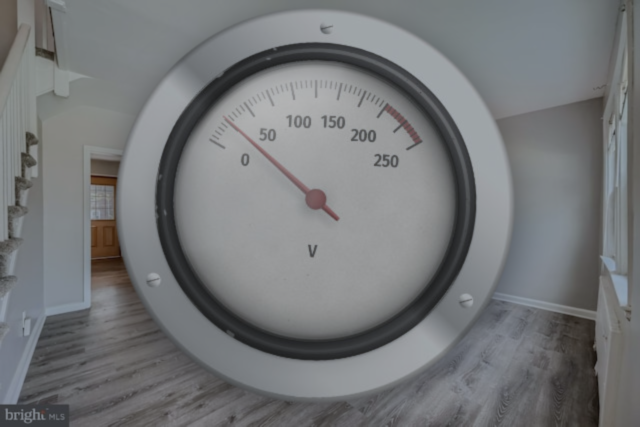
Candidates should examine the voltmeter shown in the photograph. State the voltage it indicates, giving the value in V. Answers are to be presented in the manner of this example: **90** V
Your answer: **25** V
